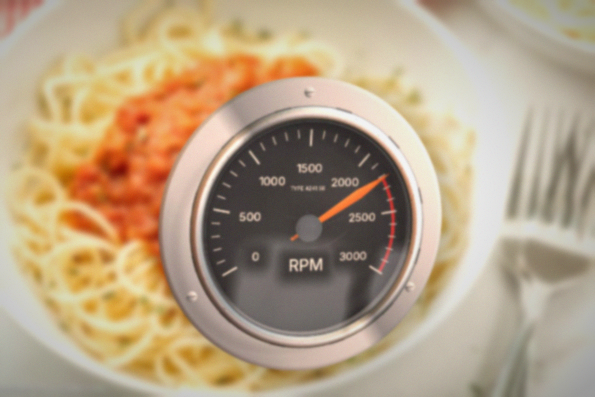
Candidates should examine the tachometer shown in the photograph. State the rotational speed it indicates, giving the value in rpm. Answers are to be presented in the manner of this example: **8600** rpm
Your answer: **2200** rpm
